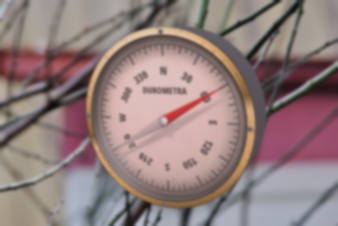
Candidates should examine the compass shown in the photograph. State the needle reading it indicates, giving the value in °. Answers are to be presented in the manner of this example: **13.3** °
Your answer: **60** °
